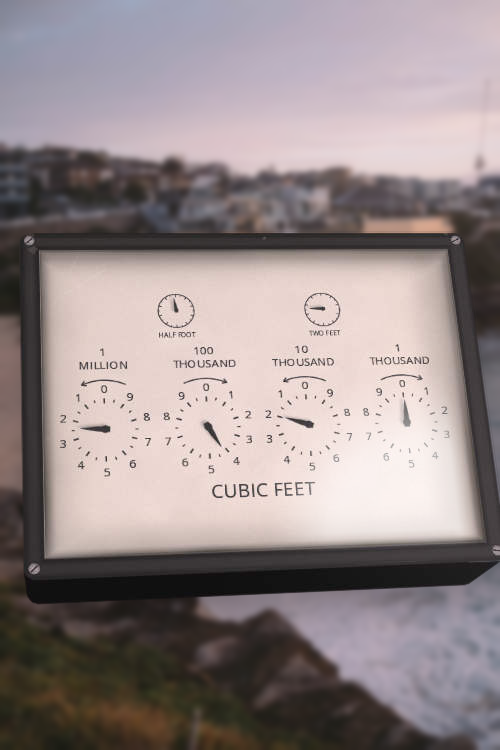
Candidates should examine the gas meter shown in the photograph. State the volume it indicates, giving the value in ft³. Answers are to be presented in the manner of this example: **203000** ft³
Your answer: **242000** ft³
